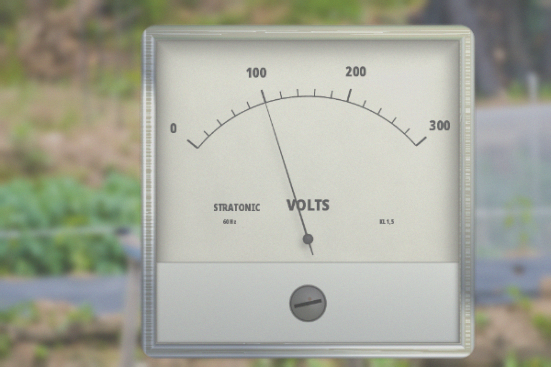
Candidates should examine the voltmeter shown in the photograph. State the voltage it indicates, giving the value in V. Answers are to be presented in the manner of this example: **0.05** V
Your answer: **100** V
